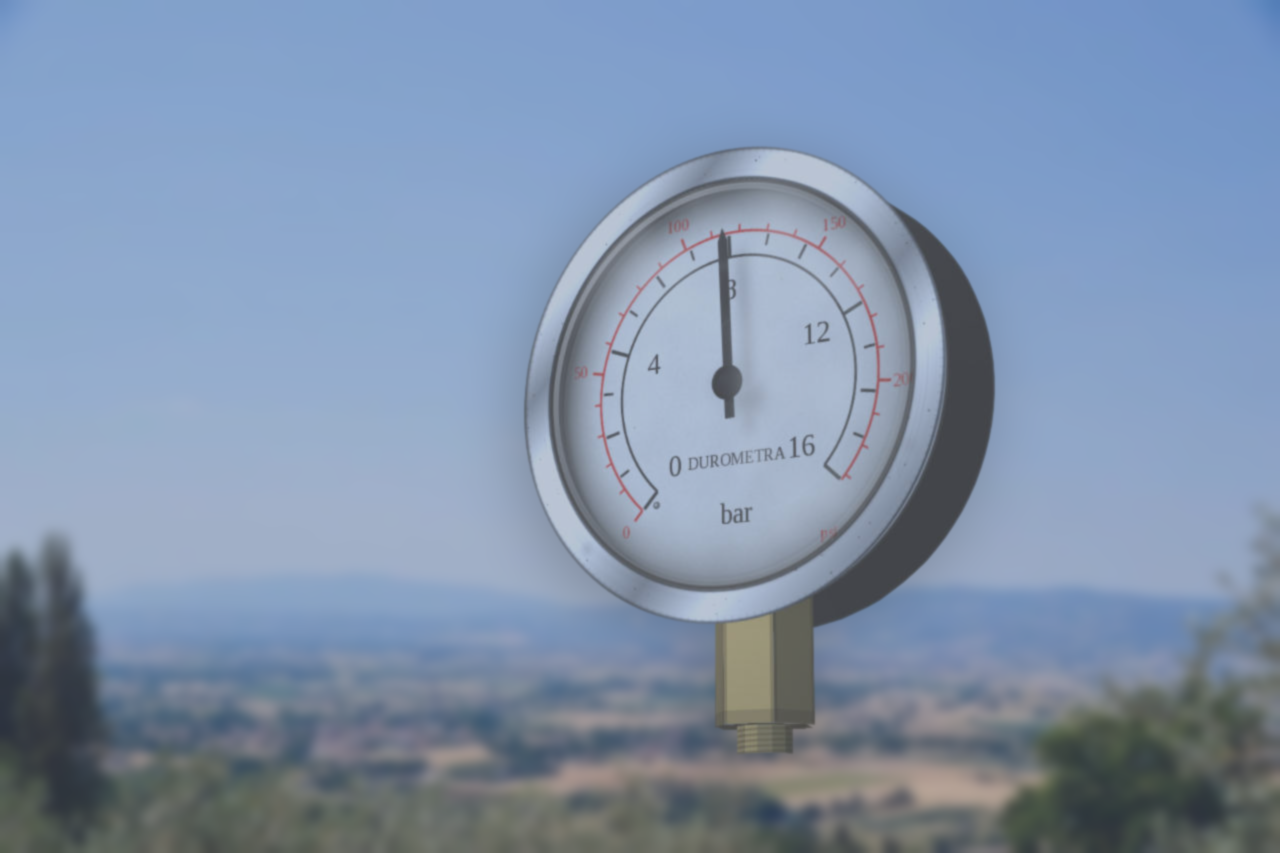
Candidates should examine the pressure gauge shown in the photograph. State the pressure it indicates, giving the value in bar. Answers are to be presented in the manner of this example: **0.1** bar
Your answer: **8** bar
